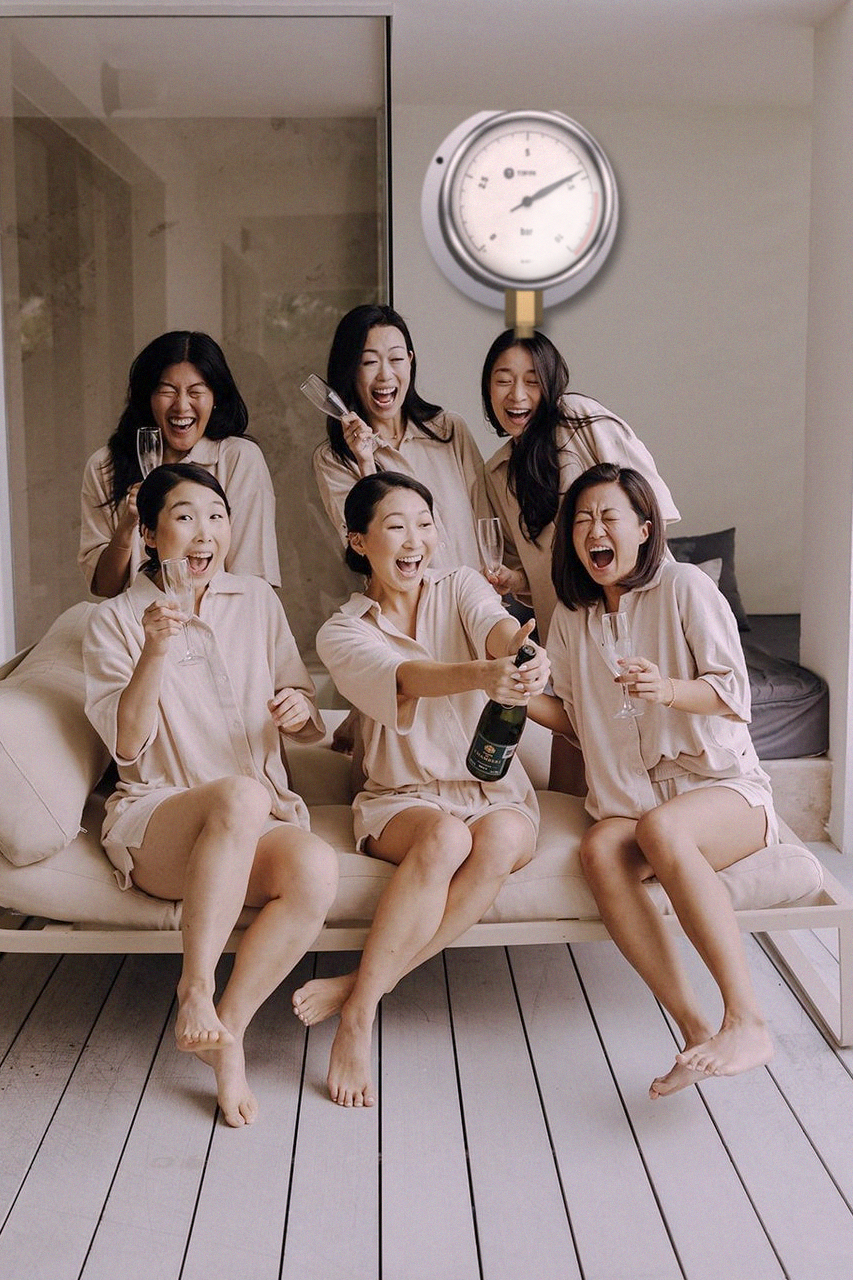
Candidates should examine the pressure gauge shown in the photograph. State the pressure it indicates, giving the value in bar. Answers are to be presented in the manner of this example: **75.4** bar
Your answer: **7.25** bar
